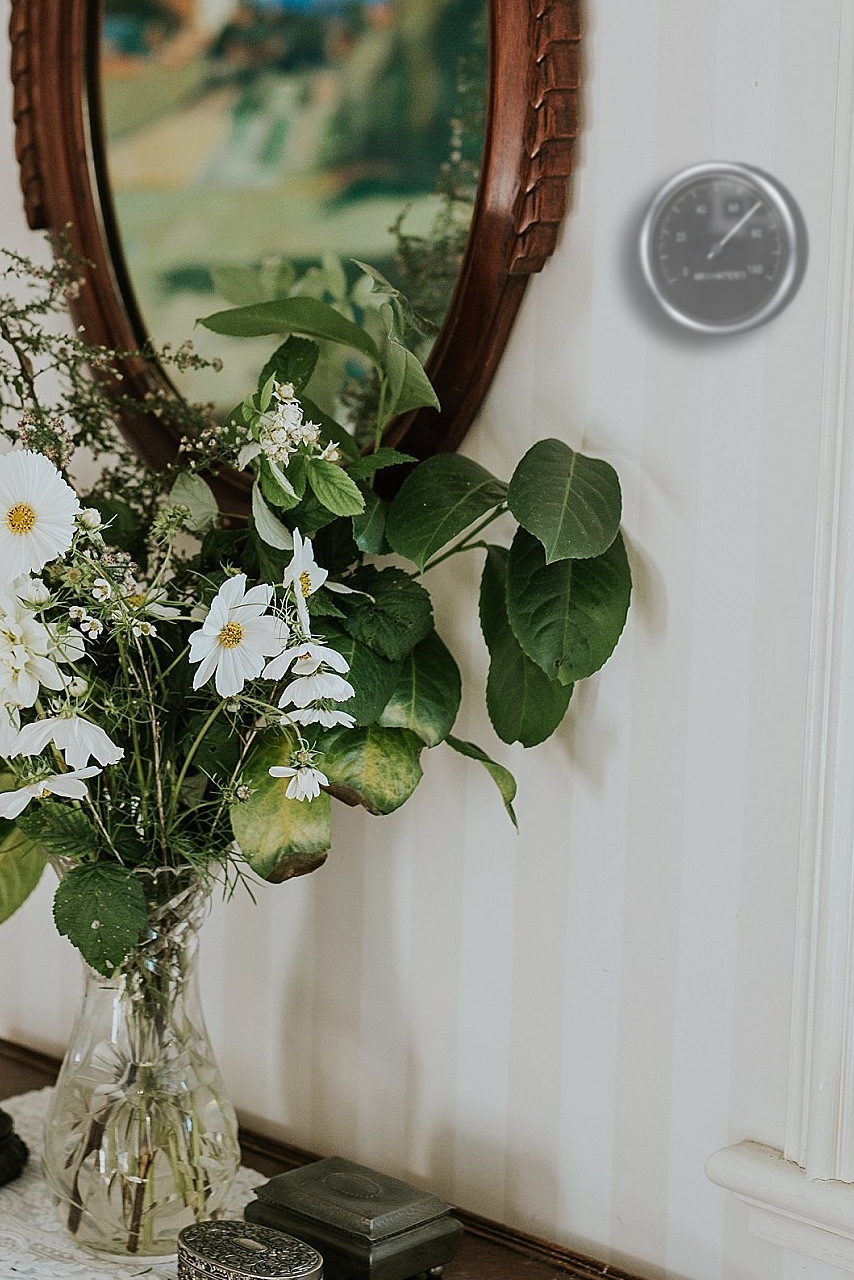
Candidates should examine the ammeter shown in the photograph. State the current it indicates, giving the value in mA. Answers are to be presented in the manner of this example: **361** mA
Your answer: **70** mA
